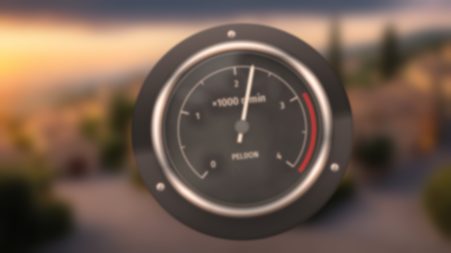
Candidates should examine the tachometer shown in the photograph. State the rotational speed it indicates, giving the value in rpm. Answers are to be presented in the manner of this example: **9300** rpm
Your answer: **2250** rpm
